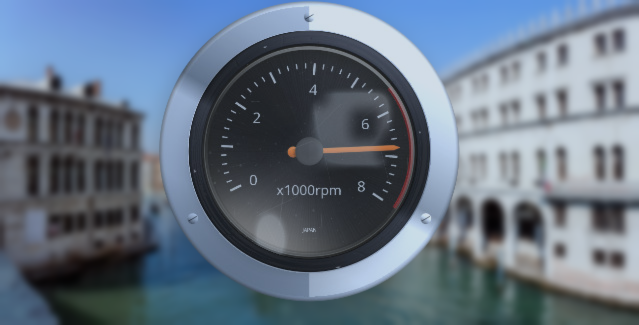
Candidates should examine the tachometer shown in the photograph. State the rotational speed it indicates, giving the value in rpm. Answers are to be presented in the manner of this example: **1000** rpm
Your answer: **6800** rpm
